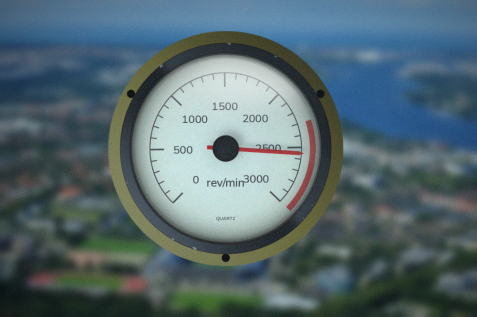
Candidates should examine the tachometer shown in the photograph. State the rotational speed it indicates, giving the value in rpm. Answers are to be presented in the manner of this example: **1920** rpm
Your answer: **2550** rpm
